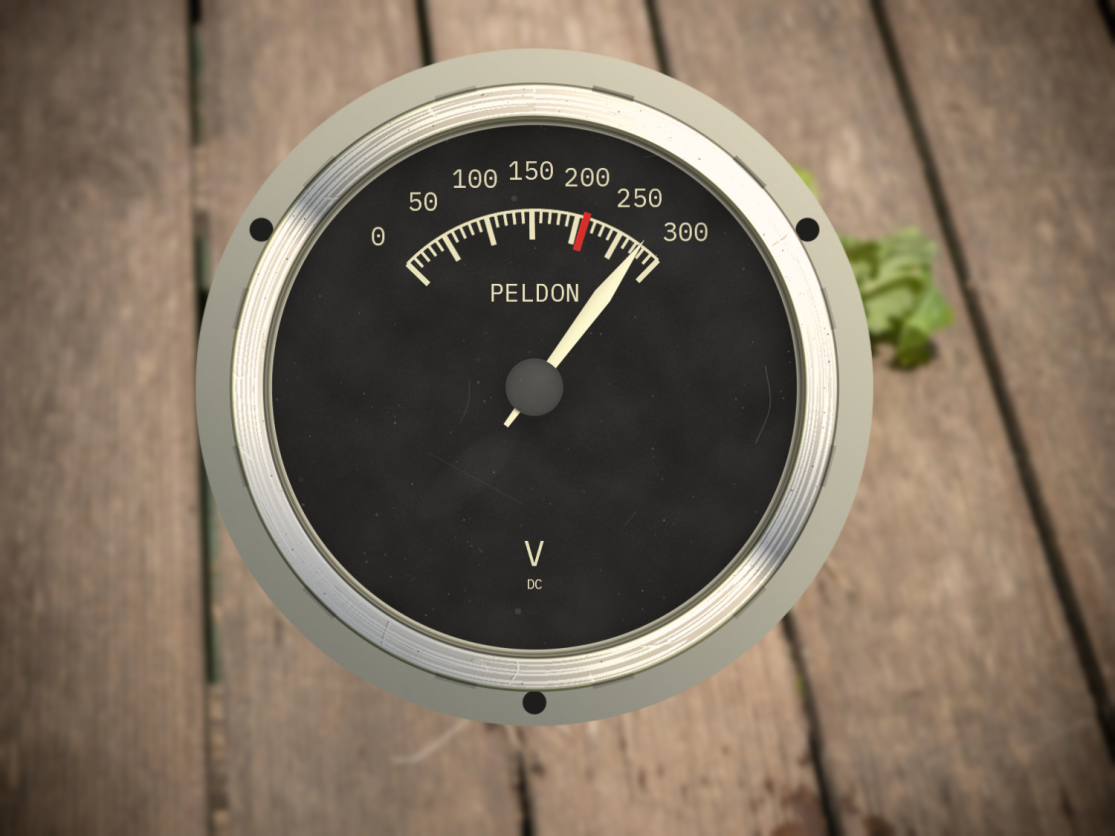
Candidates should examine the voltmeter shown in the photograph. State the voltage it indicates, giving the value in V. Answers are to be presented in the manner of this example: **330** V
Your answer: **275** V
